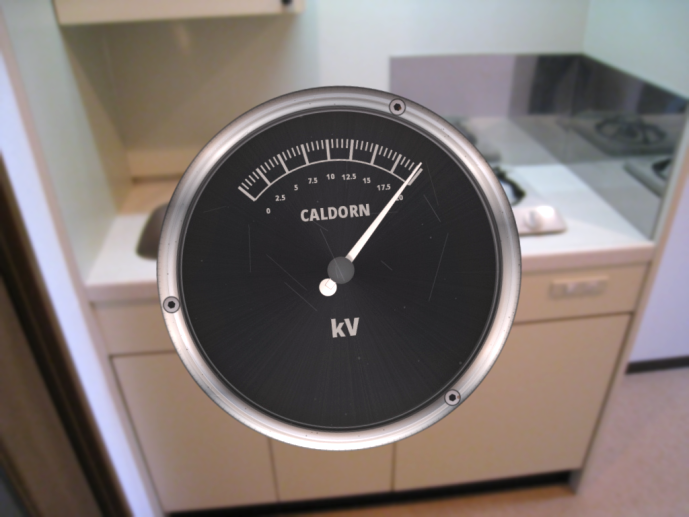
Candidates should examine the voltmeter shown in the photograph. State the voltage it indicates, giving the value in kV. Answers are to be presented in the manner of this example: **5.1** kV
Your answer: **19.5** kV
